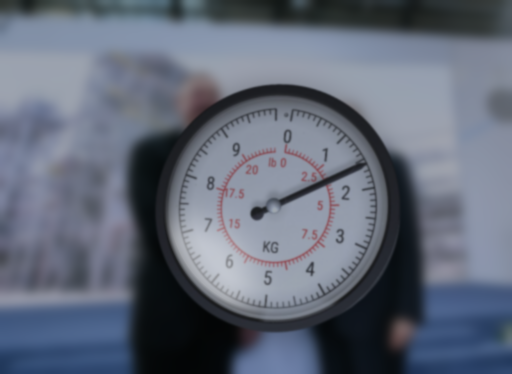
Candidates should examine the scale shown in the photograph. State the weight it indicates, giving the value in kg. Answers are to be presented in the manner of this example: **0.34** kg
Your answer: **1.6** kg
